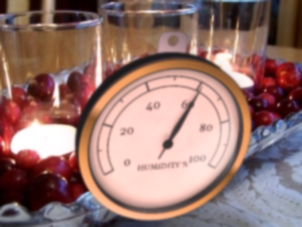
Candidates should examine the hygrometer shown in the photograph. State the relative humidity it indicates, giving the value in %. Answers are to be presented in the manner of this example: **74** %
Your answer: **60** %
